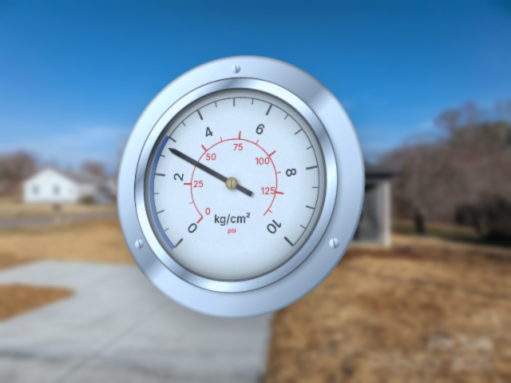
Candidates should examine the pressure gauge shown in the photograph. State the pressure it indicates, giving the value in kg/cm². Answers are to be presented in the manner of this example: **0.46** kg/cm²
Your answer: **2.75** kg/cm²
